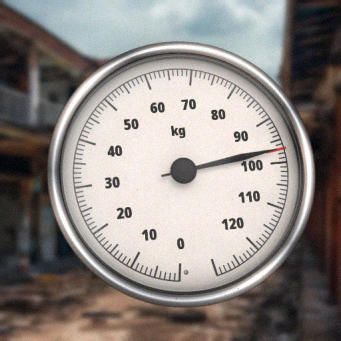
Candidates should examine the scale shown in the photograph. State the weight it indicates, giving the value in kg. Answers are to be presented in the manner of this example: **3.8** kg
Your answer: **97** kg
